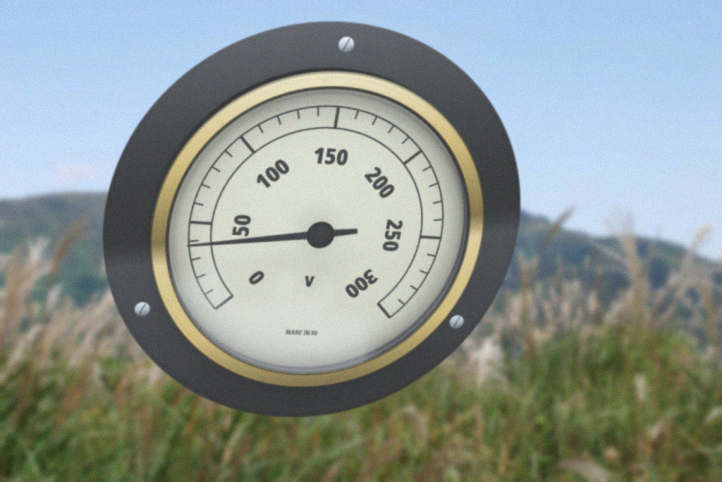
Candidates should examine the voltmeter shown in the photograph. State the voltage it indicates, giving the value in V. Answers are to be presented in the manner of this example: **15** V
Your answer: **40** V
